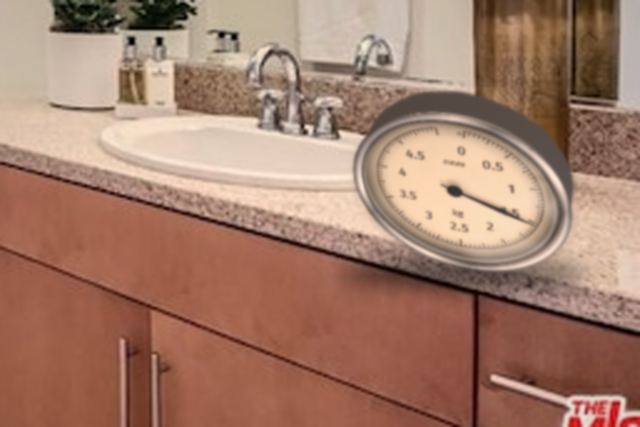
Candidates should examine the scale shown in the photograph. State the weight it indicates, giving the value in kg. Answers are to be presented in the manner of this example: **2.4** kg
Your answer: **1.5** kg
